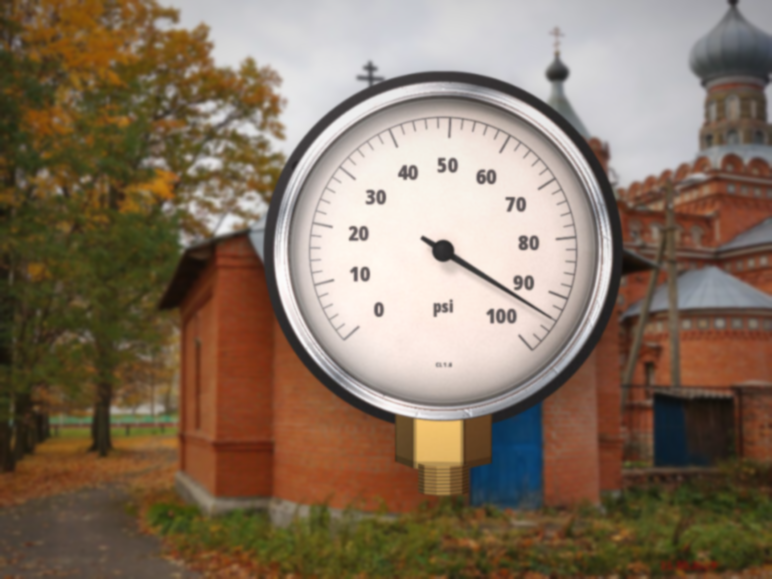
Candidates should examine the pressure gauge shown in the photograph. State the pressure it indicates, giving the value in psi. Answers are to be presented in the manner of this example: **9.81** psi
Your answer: **94** psi
